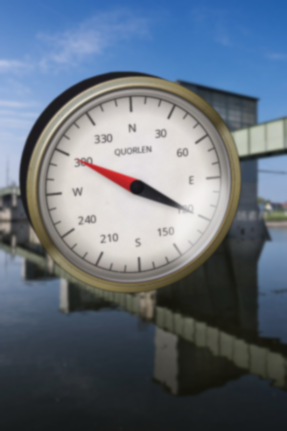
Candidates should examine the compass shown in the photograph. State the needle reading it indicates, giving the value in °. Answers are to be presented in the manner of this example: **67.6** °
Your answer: **300** °
